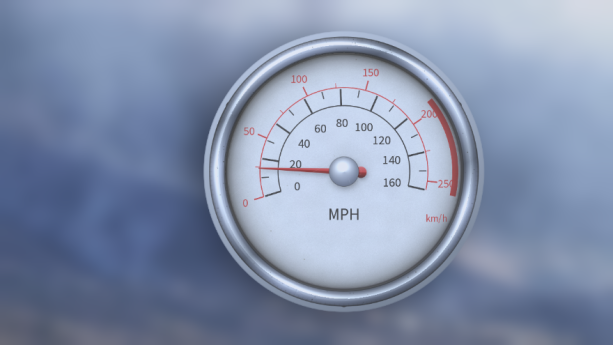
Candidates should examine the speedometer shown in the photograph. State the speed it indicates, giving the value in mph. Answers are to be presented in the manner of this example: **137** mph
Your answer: **15** mph
